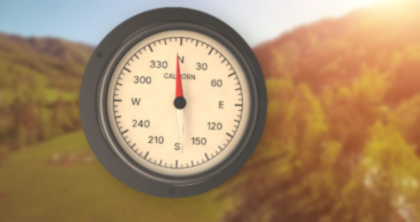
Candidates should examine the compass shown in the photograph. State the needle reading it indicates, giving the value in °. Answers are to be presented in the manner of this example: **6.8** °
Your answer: **355** °
